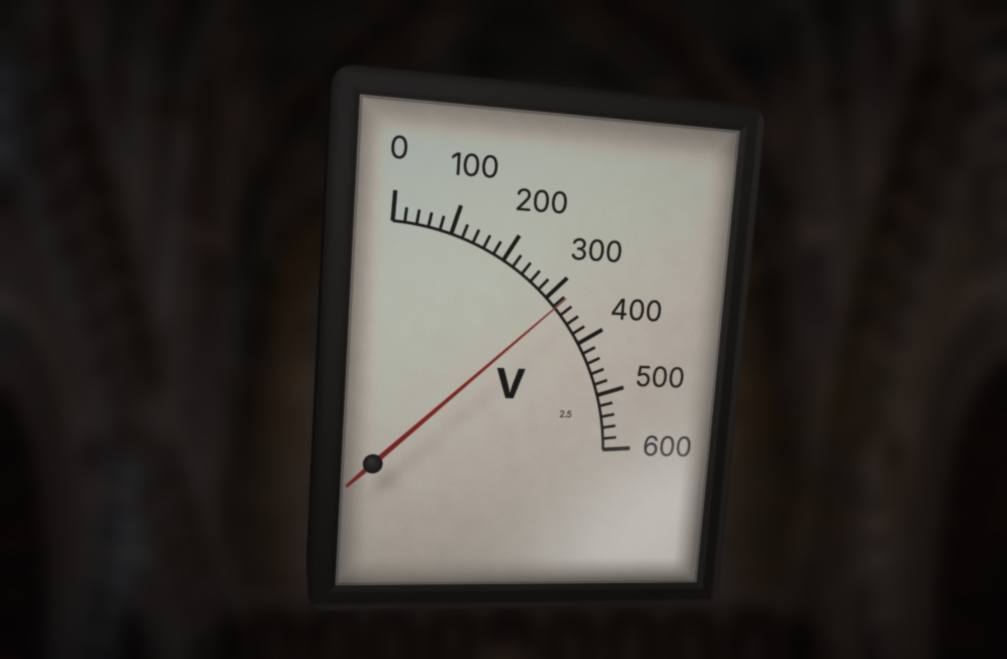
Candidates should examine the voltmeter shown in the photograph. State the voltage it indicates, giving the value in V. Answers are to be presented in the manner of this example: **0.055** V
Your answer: **320** V
